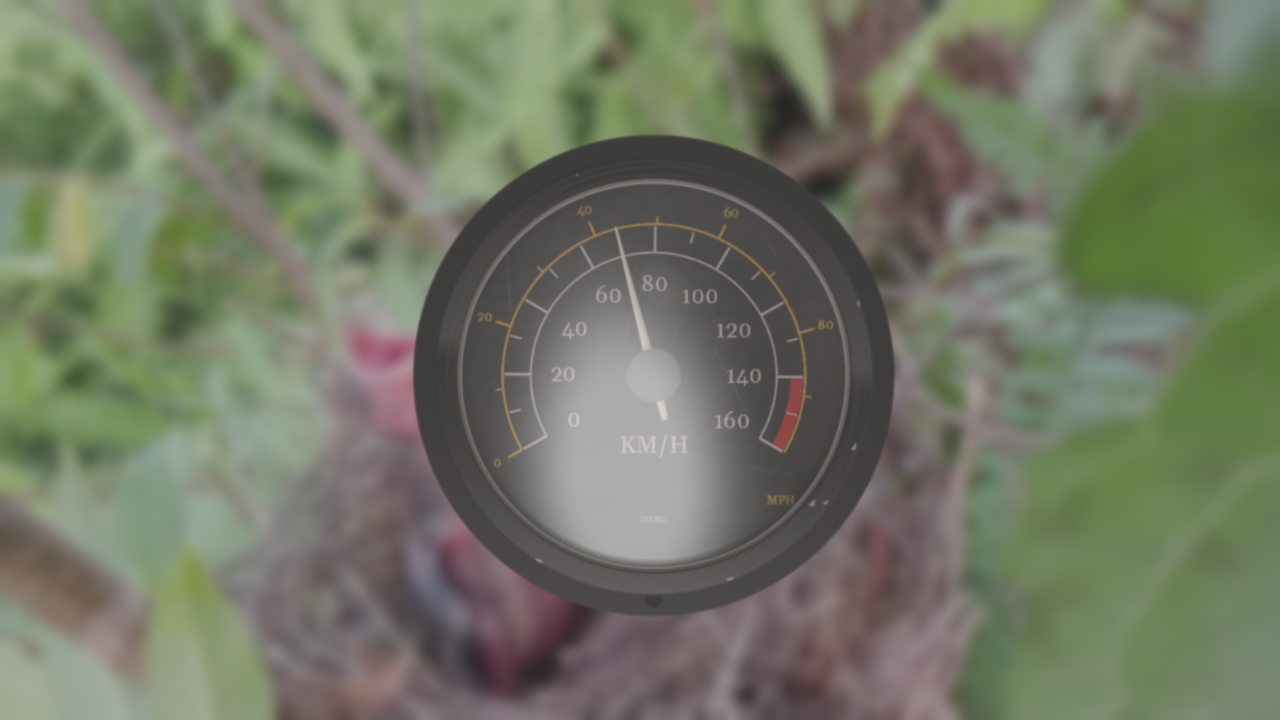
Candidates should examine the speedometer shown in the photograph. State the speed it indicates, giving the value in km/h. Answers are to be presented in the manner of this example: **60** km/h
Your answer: **70** km/h
